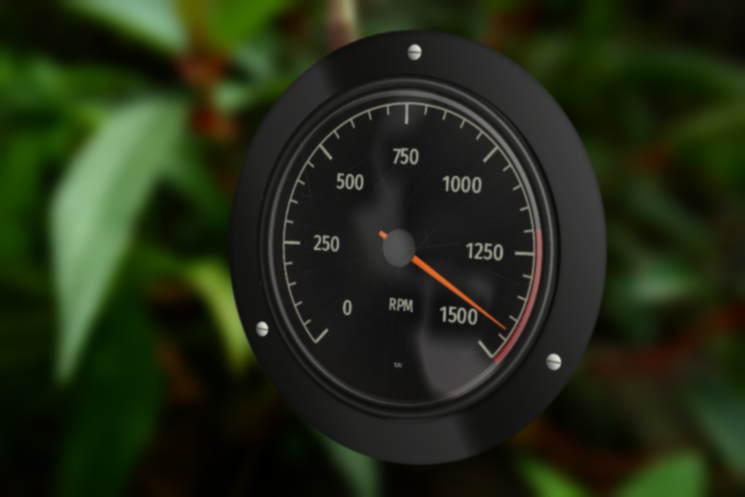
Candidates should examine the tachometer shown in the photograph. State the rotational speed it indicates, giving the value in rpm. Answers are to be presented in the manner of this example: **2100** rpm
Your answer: **1425** rpm
